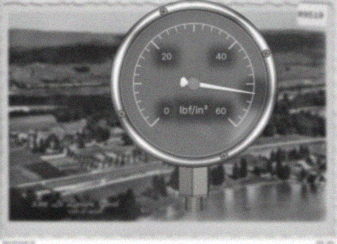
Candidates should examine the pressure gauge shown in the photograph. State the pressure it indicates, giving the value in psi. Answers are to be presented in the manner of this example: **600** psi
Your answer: **52** psi
